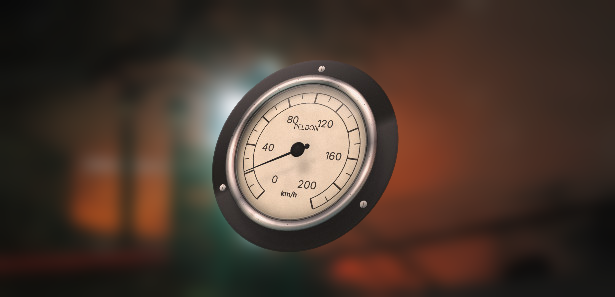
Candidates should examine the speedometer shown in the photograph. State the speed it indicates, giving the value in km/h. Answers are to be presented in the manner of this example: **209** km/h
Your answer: **20** km/h
